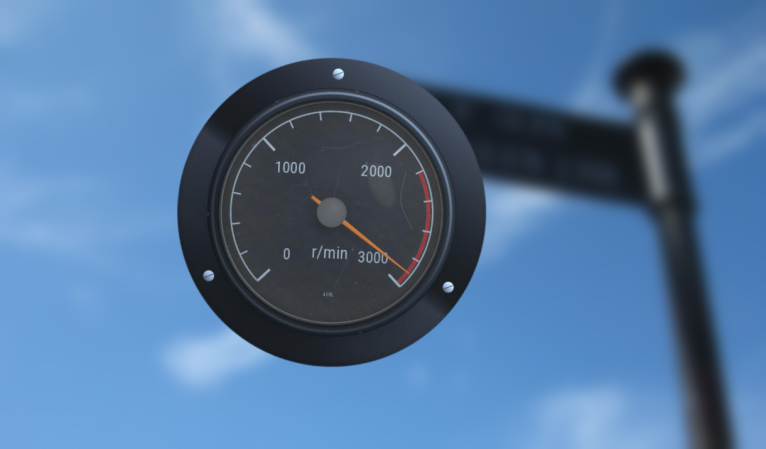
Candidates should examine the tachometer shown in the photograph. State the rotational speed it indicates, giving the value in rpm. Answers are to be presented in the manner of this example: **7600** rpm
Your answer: **2900** rpm
